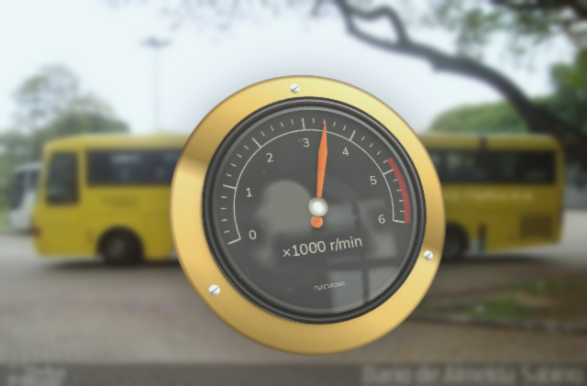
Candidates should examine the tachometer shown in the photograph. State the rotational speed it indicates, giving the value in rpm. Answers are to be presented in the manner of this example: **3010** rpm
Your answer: **3400** rpm
